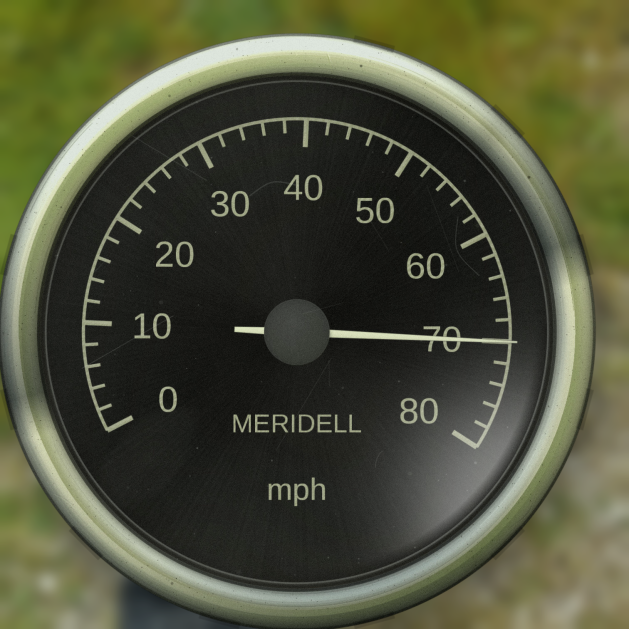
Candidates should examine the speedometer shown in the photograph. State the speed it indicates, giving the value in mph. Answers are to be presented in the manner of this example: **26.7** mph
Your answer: **70** mph
